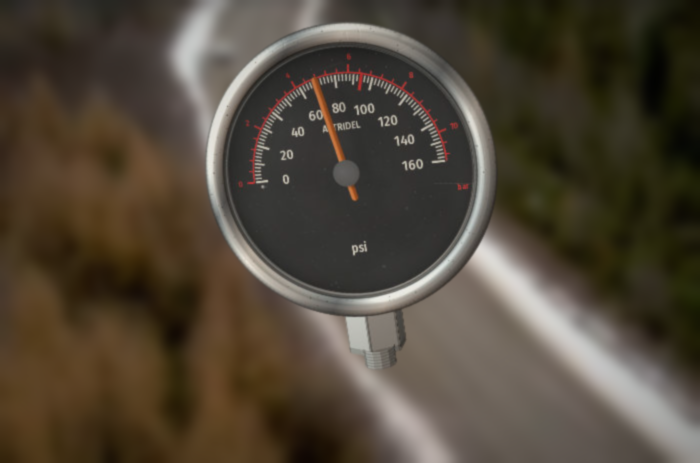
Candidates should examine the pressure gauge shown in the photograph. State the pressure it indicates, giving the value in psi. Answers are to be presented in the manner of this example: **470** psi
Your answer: **70** psi
